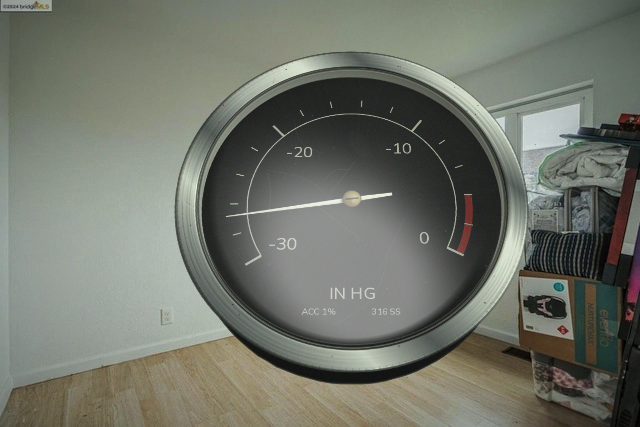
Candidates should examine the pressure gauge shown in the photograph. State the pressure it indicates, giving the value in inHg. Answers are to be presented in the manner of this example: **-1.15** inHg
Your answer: **-27** inHg
